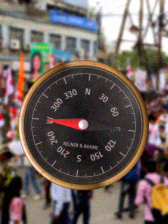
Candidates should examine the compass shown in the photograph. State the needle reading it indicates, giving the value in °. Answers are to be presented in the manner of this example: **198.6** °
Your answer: **270** °
